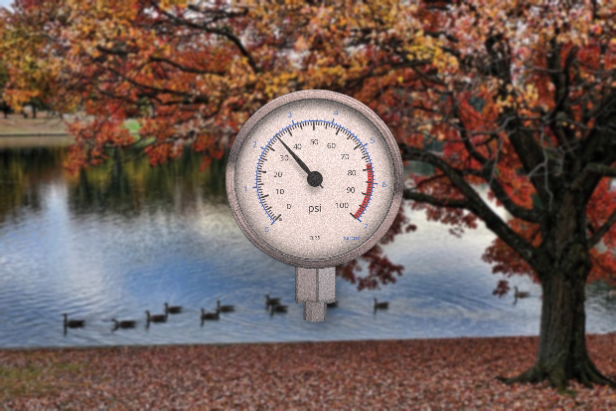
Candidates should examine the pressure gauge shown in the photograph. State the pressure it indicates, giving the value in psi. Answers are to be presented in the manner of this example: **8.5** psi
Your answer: **35** psi
